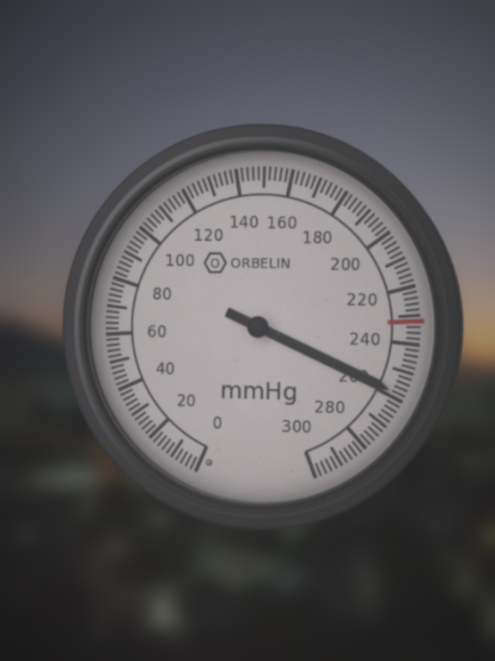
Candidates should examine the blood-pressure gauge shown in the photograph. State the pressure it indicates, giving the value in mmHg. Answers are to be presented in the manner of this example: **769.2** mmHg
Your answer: **258** mmHg
